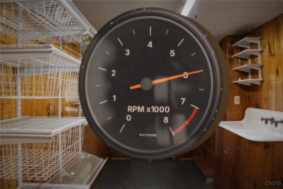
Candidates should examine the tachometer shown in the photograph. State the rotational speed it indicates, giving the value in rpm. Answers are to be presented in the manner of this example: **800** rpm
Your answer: **6000** rpm
